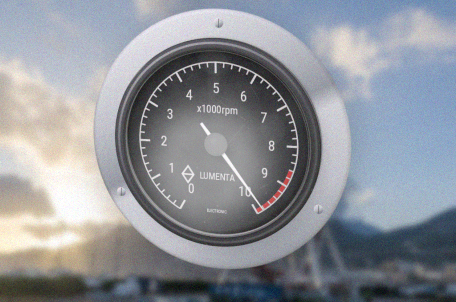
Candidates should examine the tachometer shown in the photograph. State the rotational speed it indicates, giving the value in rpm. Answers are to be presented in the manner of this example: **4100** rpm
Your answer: **9800** rpm
